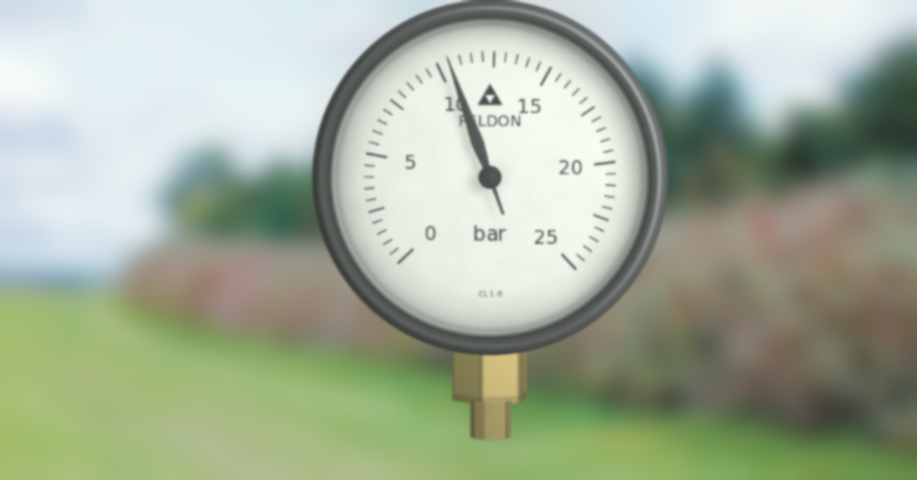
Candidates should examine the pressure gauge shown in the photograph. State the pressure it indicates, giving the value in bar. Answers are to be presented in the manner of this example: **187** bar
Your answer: **10.5** bar
